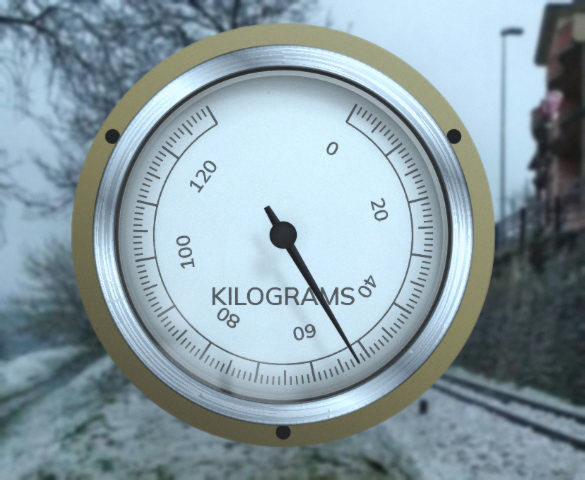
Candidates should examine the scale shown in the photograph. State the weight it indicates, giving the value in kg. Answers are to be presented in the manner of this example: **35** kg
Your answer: **52** kg
